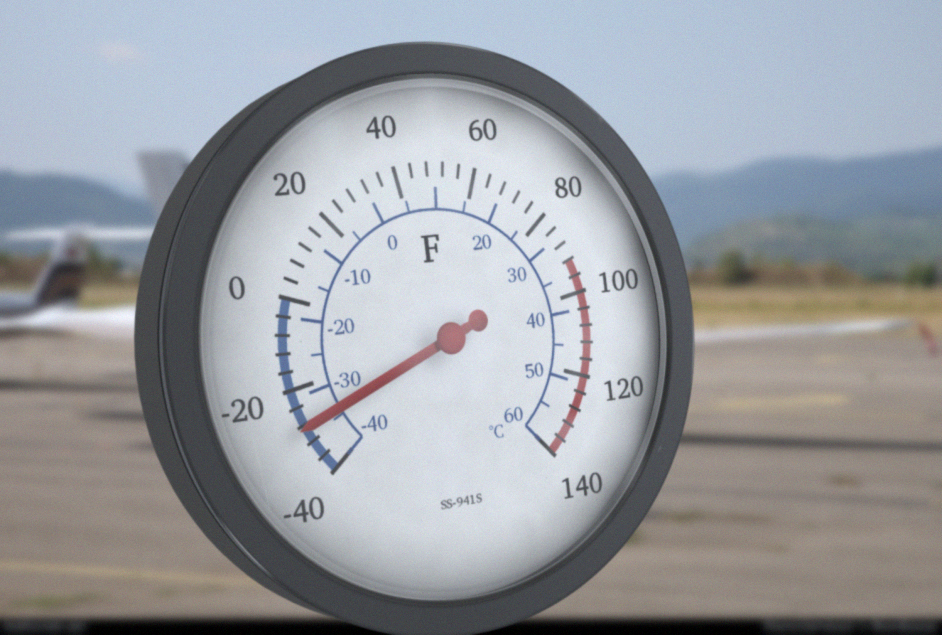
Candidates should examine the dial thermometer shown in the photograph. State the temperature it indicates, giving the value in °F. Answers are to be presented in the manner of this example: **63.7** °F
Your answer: **-28** °F
